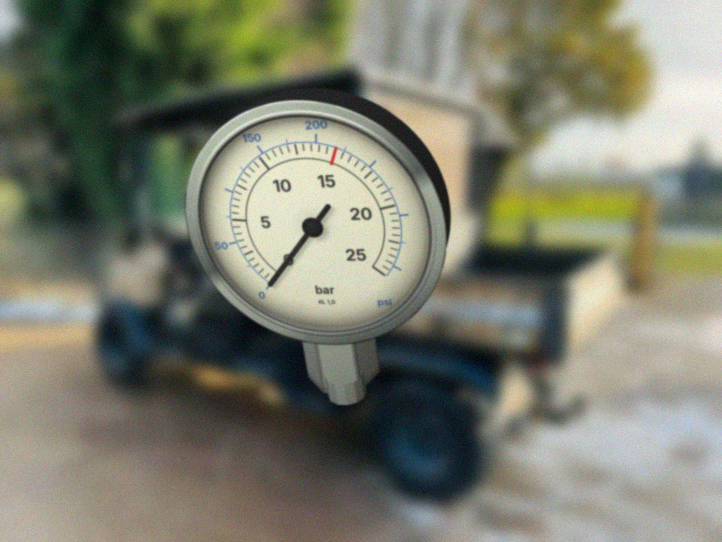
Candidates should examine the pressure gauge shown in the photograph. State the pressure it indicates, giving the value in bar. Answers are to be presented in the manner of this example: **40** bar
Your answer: **0** bar
